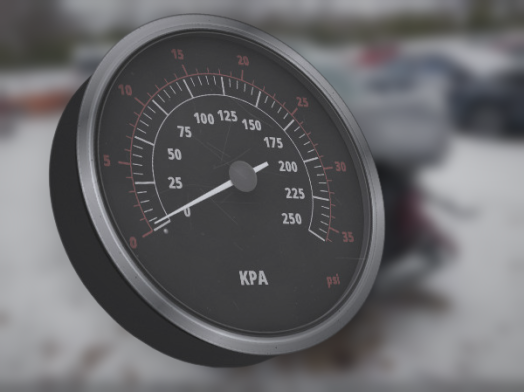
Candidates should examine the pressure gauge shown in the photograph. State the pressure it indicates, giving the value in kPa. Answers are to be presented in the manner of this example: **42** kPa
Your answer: **2.5** kPa
